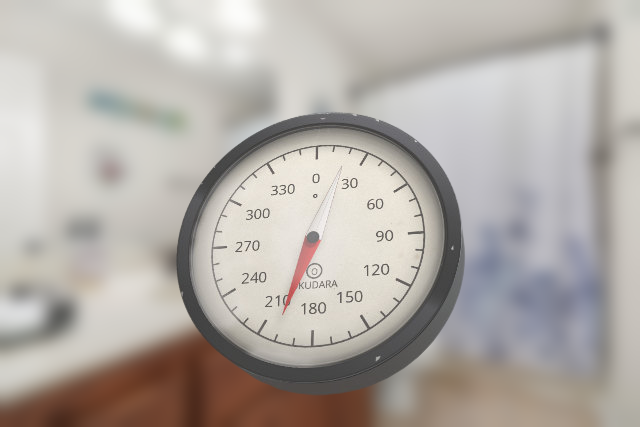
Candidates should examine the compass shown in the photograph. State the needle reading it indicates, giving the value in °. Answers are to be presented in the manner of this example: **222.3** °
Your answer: **200** °
